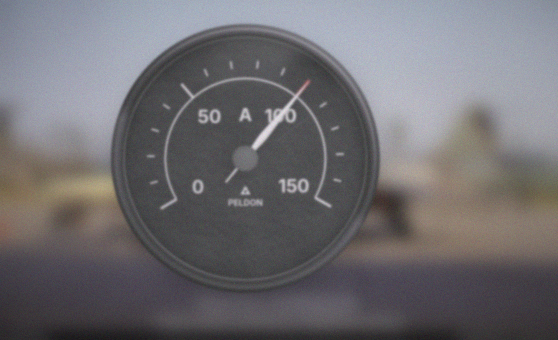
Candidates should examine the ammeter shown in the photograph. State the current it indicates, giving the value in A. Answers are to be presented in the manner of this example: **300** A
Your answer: **100** A
